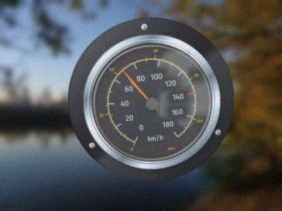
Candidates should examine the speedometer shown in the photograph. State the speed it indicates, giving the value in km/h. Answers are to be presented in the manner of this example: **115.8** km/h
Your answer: **70** km/h
